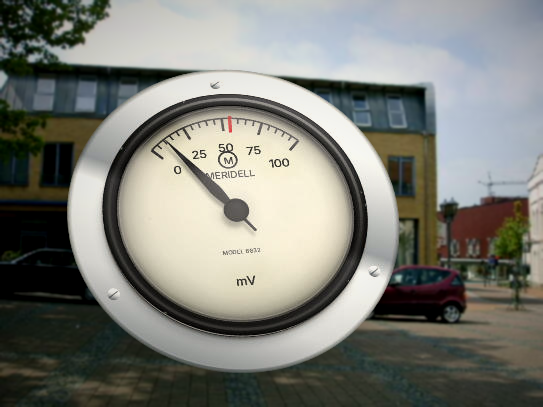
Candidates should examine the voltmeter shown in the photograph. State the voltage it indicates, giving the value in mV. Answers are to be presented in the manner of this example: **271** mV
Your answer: **10** mV
